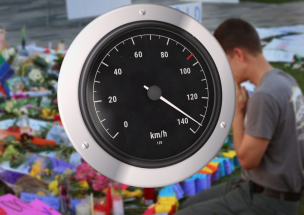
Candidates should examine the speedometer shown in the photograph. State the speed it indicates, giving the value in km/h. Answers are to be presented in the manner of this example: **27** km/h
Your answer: **135** km/h
